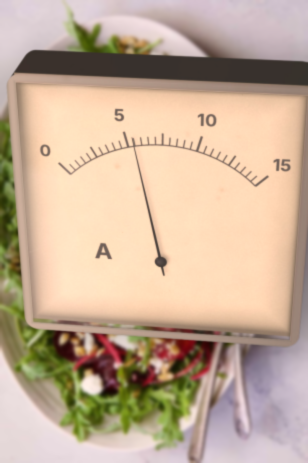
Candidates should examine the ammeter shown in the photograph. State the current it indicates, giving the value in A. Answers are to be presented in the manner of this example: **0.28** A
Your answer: **5.5** A
